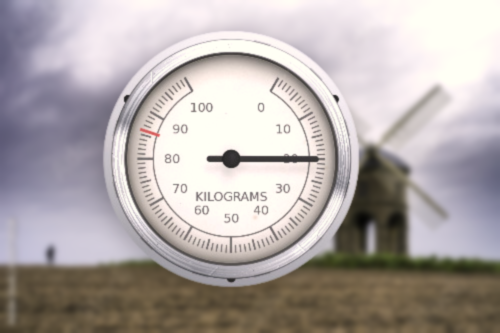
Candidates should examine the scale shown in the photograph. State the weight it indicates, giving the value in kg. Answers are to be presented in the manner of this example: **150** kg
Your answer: **20** kg
